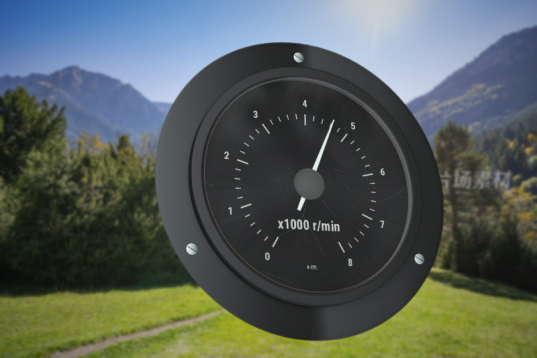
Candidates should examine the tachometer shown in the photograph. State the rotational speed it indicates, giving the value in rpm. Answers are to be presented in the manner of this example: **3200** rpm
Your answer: **4600** rpm
